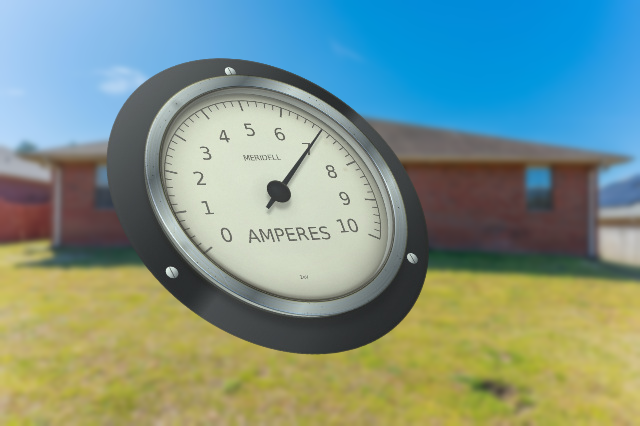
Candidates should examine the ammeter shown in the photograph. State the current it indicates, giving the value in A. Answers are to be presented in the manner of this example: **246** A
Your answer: **7** A
